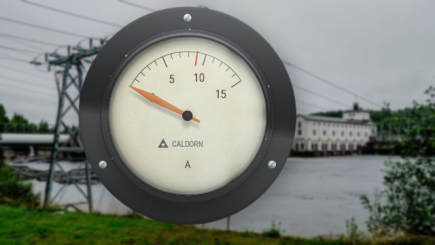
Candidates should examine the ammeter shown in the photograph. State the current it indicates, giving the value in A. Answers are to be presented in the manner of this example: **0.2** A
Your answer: **0** A
